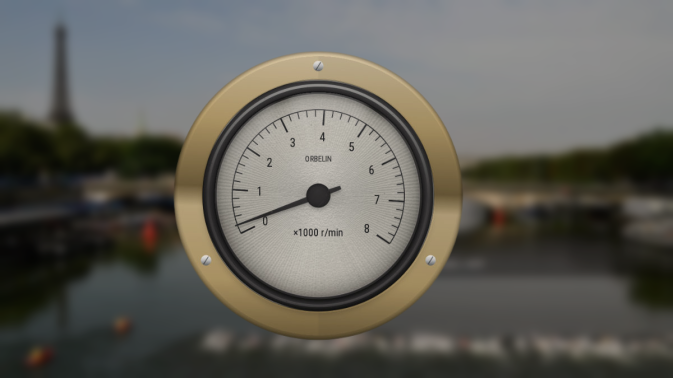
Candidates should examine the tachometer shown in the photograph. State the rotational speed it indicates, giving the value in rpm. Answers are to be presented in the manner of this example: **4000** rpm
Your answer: **200** rpm
